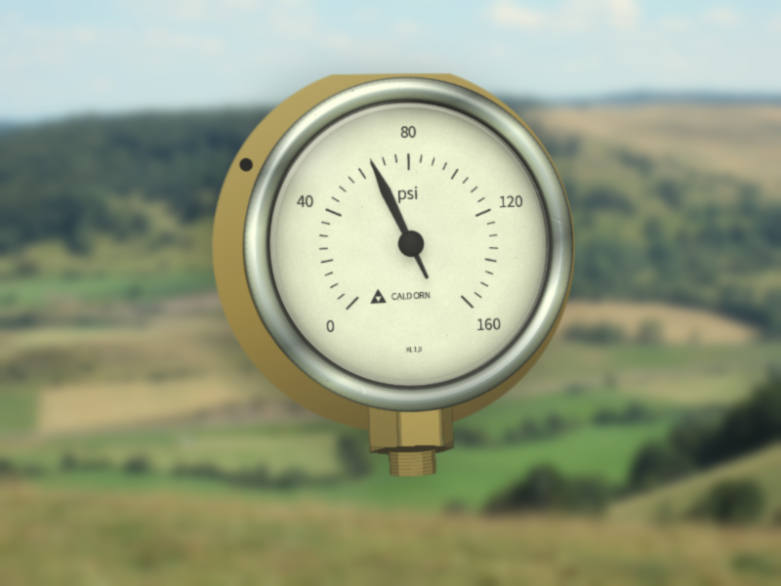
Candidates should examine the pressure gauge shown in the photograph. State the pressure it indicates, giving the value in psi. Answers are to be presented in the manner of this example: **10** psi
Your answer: **65** psi
